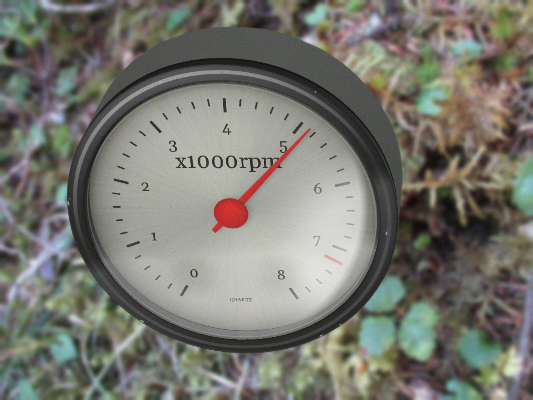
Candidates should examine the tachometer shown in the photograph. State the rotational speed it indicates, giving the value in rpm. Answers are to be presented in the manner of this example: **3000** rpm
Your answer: **5100** rpm
